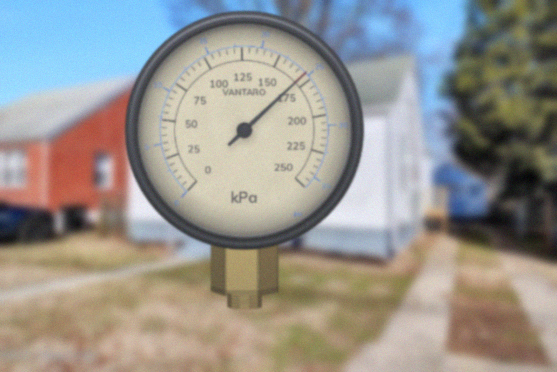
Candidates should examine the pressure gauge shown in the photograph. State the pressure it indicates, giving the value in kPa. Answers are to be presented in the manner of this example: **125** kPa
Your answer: **170** kPa
